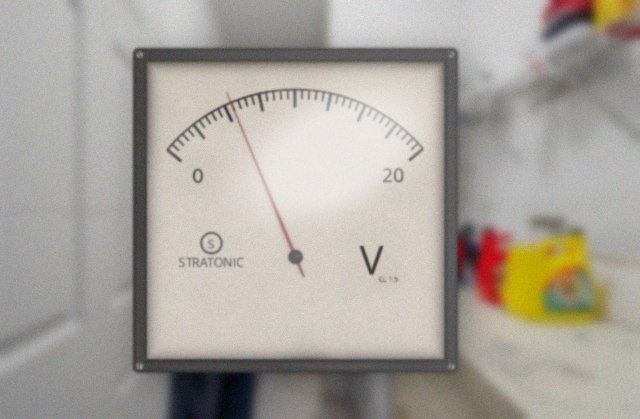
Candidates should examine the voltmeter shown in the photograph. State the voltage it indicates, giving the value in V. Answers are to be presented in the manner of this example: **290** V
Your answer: **5.5** V
